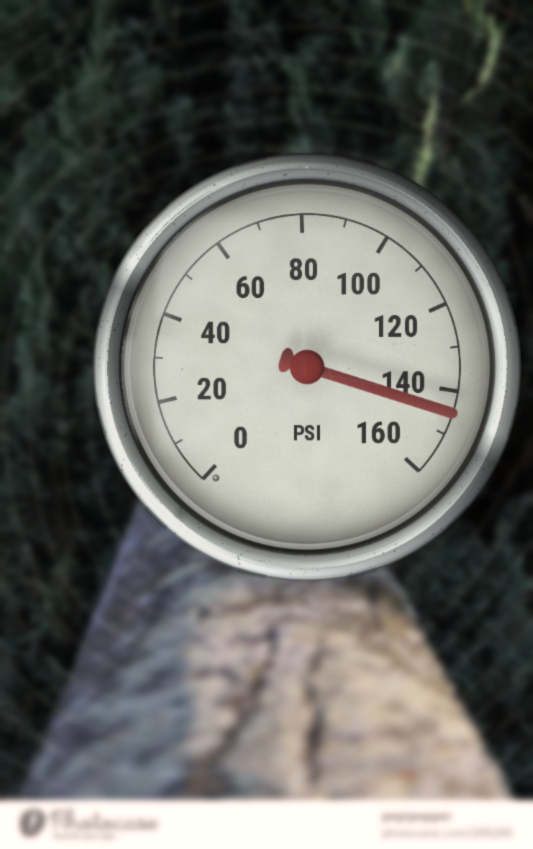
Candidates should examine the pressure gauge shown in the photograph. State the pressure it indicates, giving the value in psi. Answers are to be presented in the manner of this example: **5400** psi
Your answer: **145** psi
